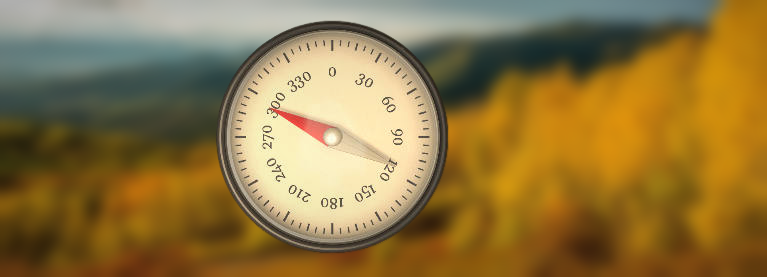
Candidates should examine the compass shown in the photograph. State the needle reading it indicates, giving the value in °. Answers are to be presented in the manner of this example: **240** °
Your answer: **295** °
